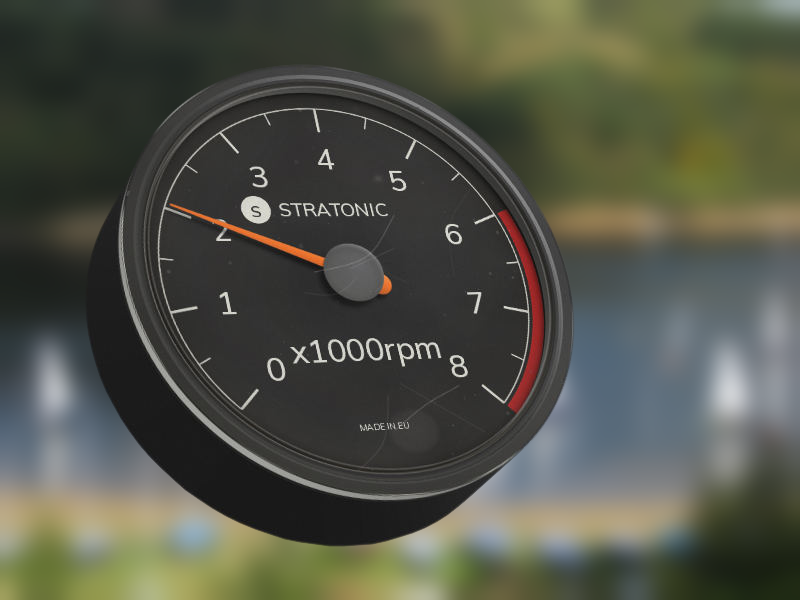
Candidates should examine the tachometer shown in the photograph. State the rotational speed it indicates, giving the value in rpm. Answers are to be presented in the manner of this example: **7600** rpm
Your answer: **2000** rpm
